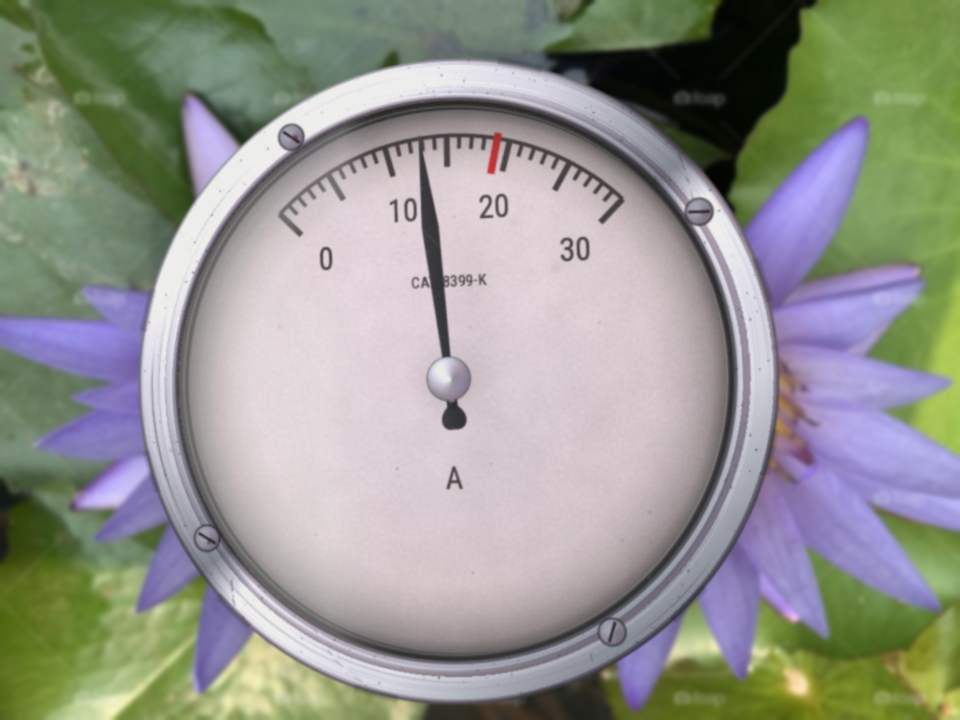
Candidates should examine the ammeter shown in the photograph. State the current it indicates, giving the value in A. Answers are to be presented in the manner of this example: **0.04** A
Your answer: **13** A
